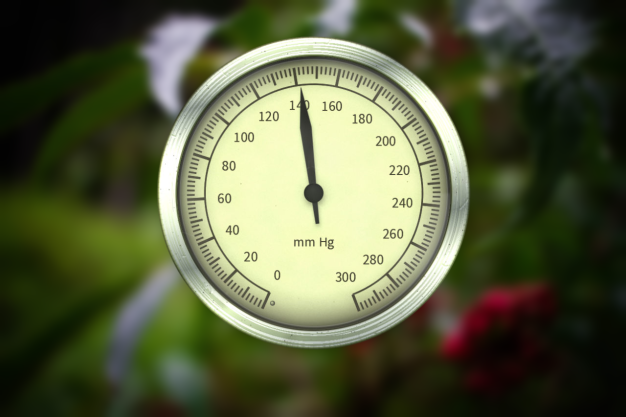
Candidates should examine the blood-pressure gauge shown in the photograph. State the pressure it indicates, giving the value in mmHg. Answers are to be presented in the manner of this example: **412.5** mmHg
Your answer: **142** mmHg
